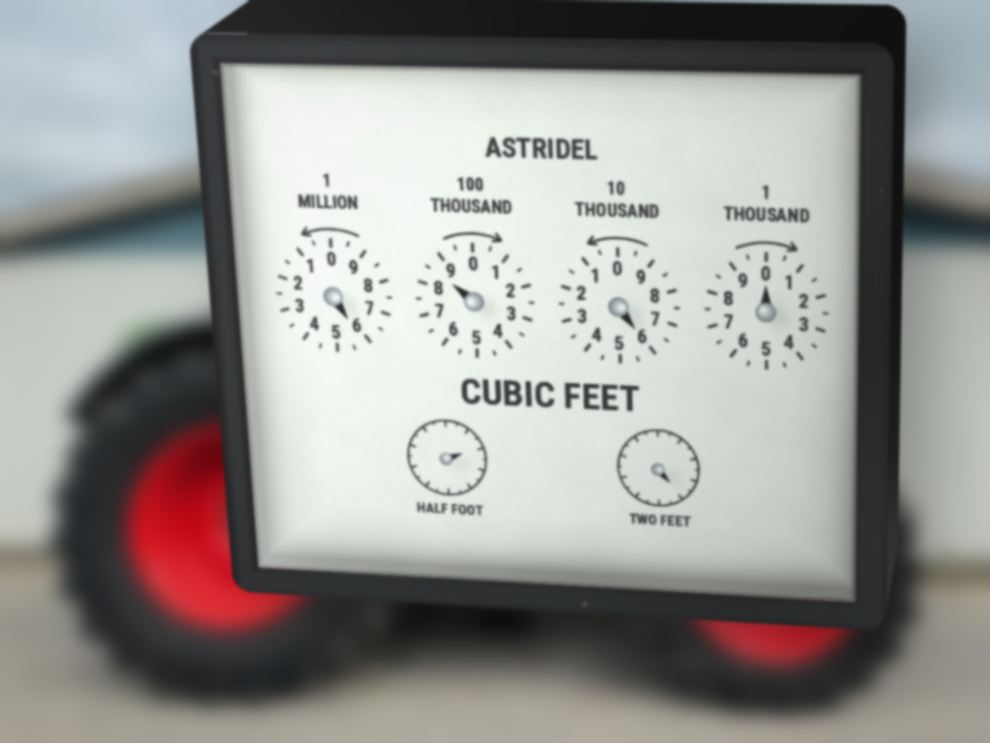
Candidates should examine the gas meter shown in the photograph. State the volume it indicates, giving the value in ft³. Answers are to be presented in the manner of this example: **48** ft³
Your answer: **586000** ft³
